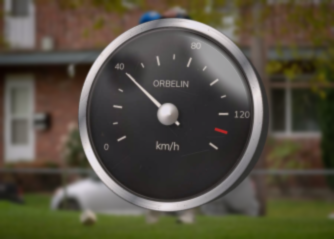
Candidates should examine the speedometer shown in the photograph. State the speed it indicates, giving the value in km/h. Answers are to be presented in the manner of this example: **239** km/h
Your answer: **40** km/h
